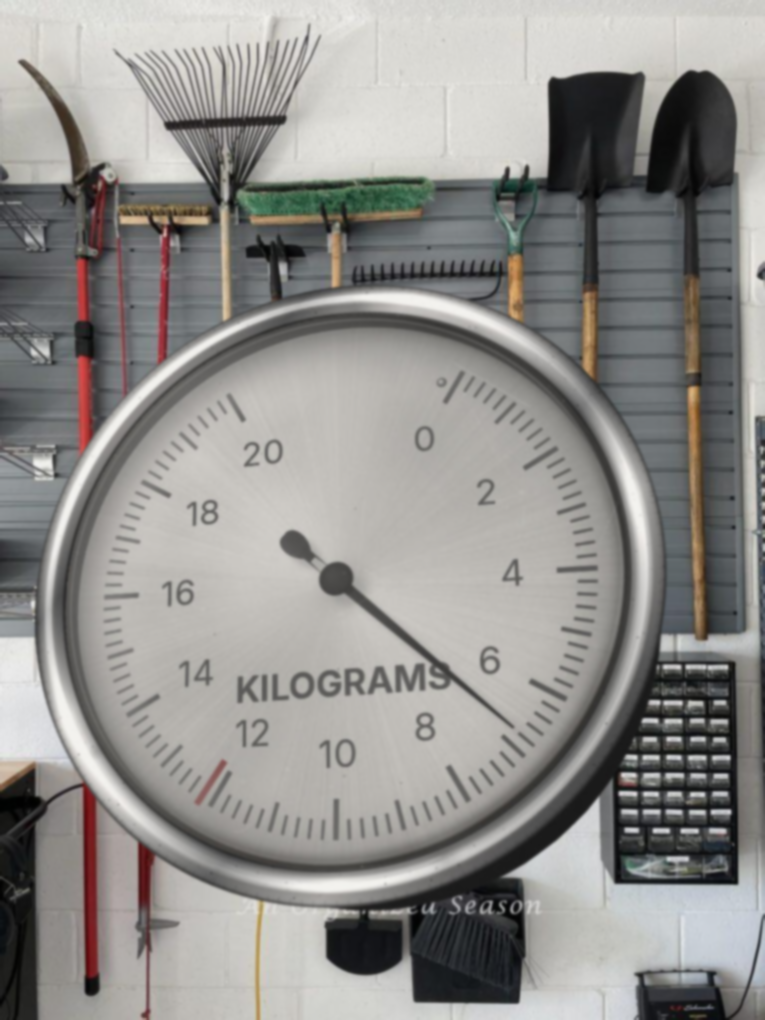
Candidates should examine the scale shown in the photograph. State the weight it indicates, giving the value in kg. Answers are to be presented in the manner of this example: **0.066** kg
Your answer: **6.8** kg
